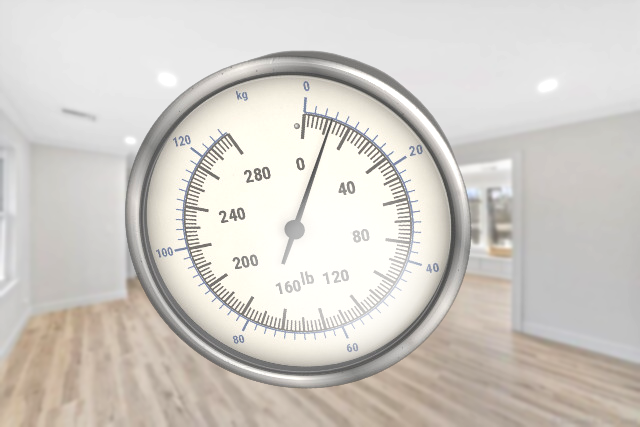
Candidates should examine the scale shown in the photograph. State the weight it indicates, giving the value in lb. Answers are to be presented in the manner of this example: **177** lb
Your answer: **12** lb
